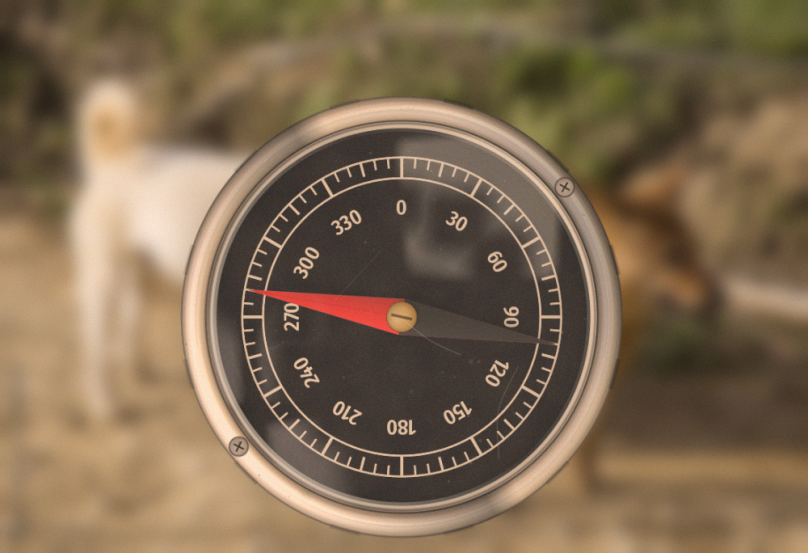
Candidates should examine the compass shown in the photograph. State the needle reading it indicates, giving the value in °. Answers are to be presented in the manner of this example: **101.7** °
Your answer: **280** °
